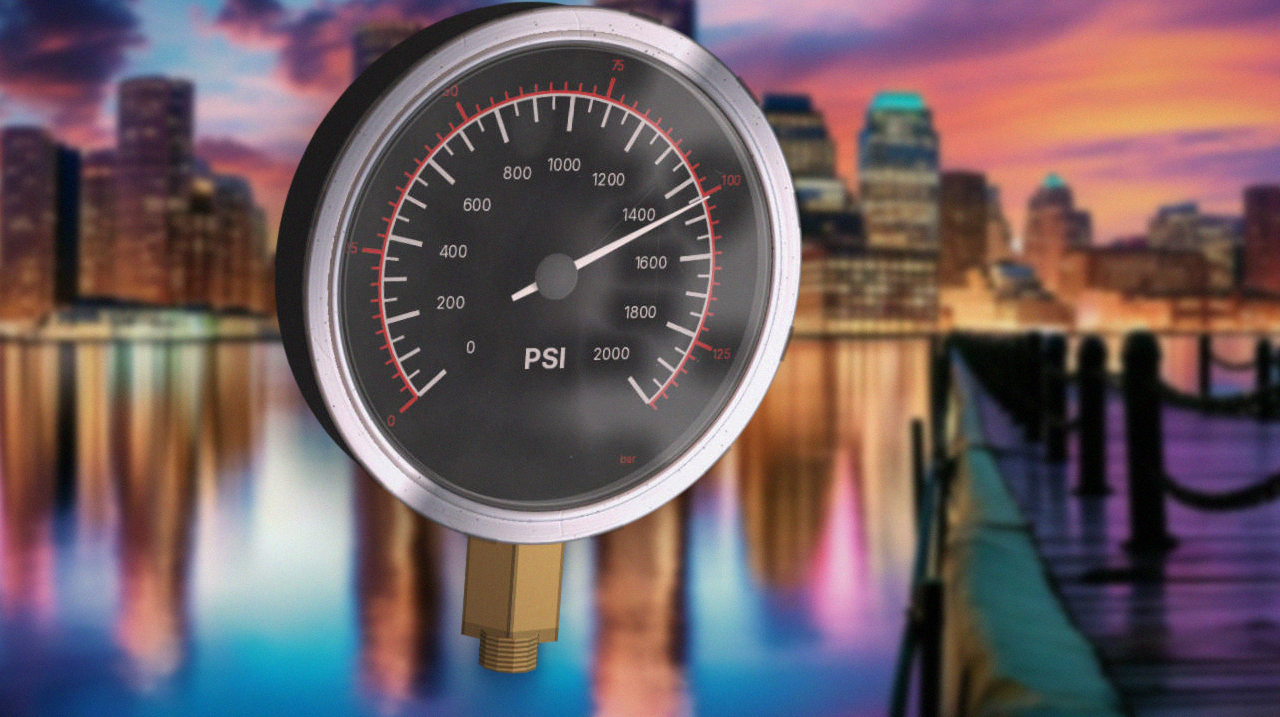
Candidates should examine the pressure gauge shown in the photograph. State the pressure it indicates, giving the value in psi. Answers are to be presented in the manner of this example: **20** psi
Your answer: **1450** psi
